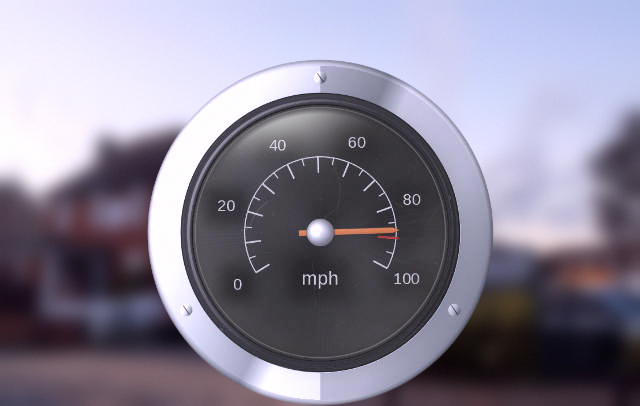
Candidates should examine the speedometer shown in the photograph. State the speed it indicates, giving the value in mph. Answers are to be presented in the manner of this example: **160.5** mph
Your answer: **87.5** mph
